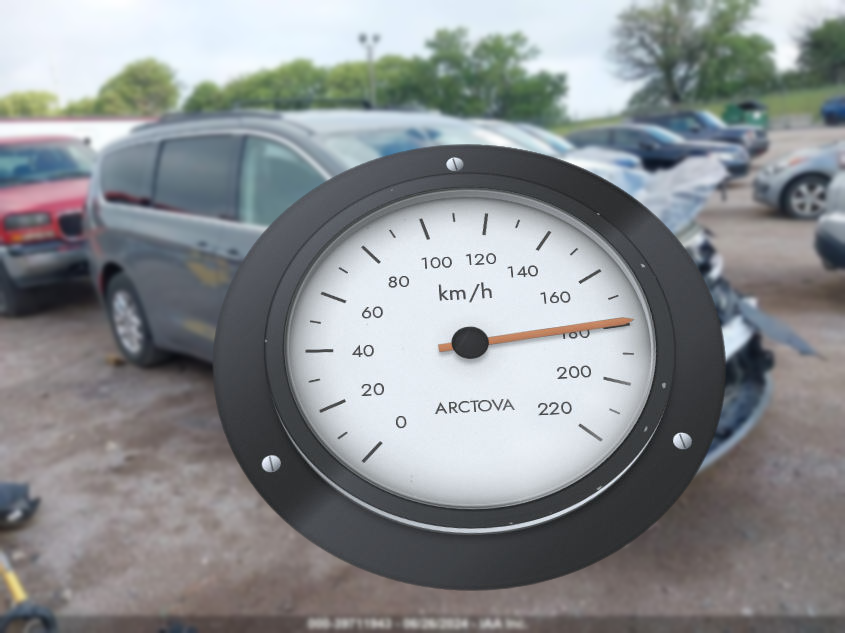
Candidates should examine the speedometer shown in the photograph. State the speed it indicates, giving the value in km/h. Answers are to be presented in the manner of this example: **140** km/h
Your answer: **180** km/h
